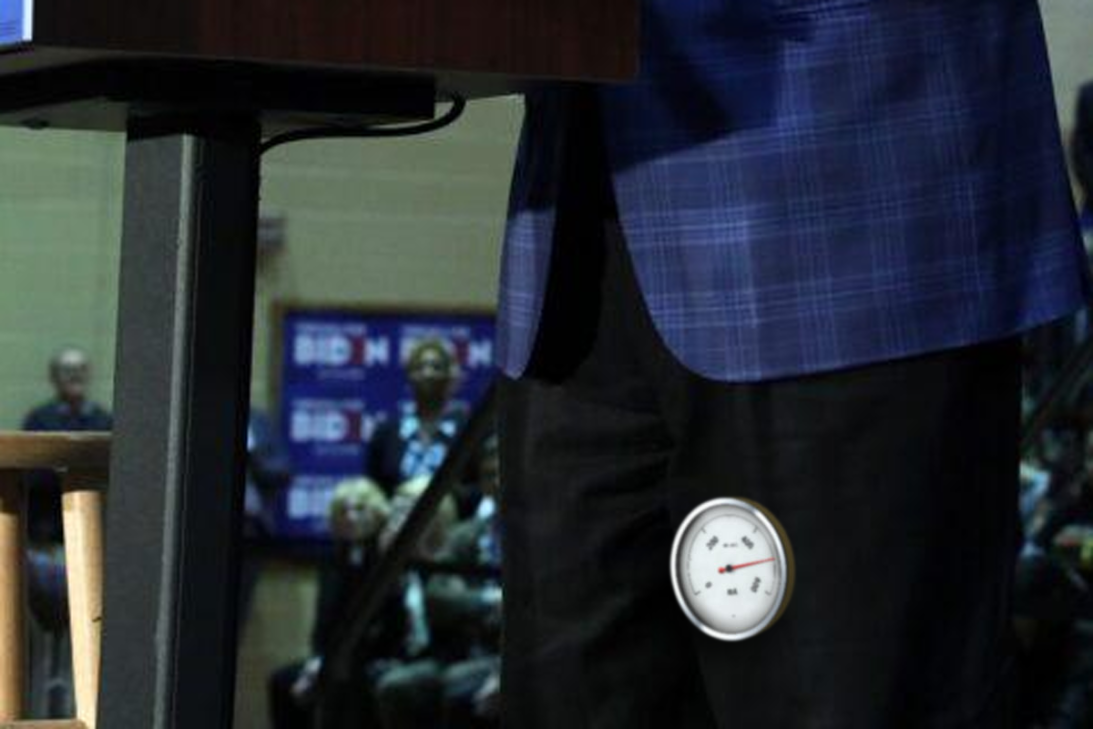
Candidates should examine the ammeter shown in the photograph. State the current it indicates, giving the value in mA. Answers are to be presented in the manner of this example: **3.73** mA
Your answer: **500** mA
